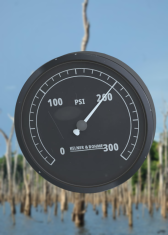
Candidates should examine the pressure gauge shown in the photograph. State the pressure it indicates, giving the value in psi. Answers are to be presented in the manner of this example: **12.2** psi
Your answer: **200** psi
